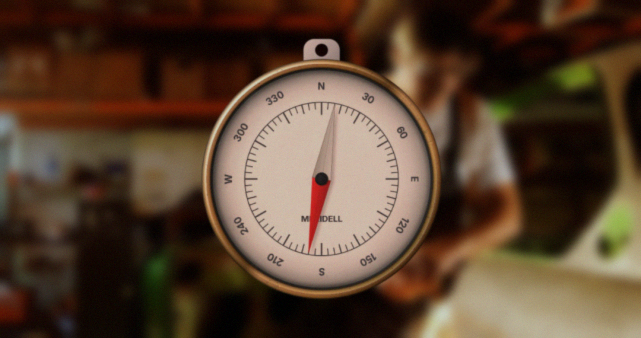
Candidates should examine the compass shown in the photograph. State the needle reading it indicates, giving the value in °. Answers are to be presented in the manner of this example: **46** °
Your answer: **190** °
